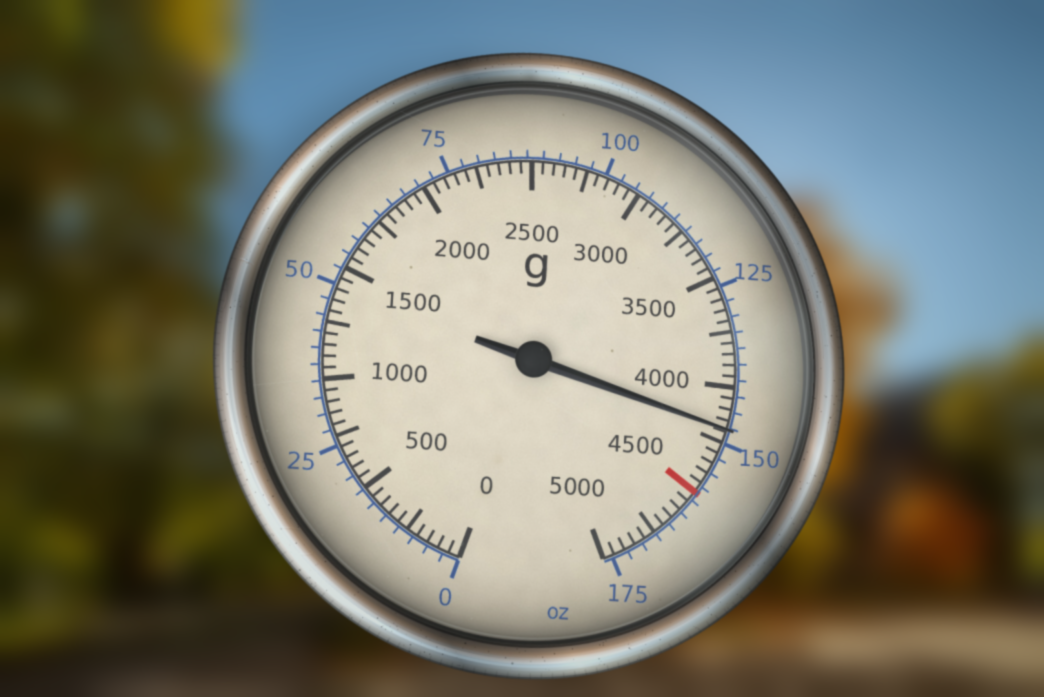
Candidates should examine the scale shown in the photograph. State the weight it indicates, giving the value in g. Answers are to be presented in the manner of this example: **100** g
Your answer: **4200** g
